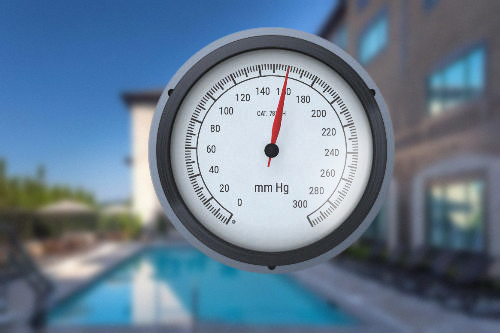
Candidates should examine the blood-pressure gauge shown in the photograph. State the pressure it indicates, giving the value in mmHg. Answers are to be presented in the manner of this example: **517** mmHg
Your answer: **160** mmHg
